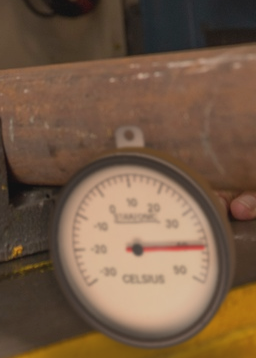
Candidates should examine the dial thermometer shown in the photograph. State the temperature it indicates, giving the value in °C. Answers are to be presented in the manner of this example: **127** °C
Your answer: **40** °C
